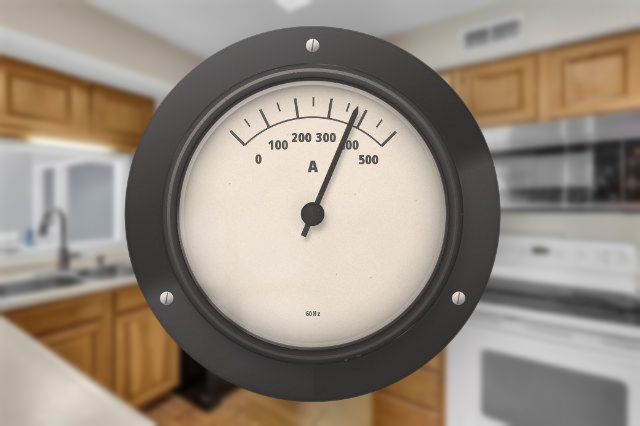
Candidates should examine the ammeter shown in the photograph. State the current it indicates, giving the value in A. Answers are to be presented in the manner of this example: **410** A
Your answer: **375** A
